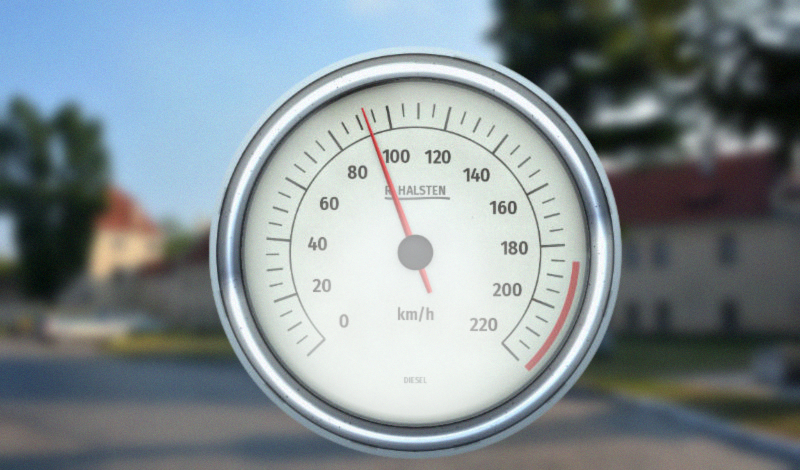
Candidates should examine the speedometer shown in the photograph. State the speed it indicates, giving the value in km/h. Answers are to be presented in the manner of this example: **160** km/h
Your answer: **92.5** km/h
